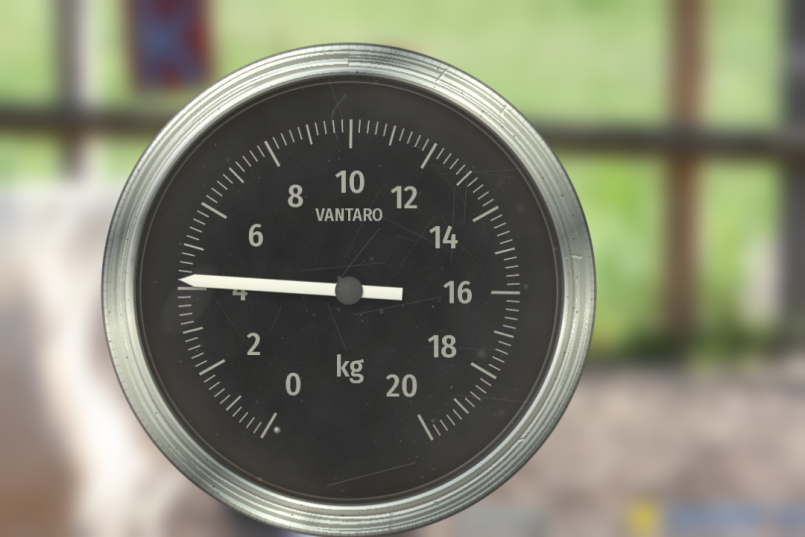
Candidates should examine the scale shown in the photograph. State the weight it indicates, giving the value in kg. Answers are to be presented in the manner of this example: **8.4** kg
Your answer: **4.2** kg
